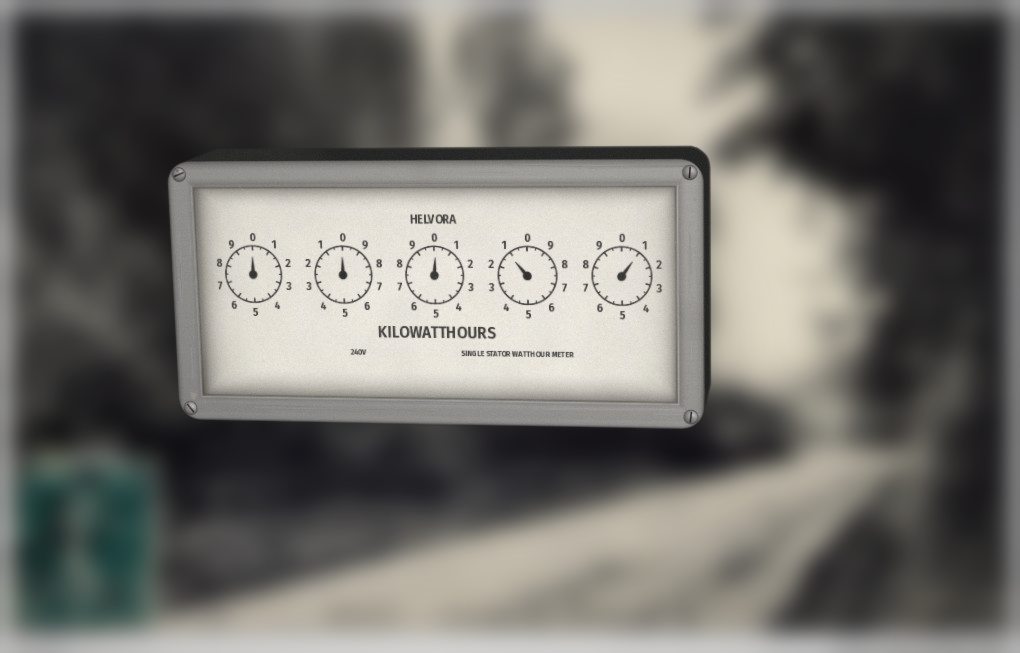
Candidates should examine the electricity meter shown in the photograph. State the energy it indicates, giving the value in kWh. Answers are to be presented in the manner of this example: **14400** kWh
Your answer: **11** kWh
